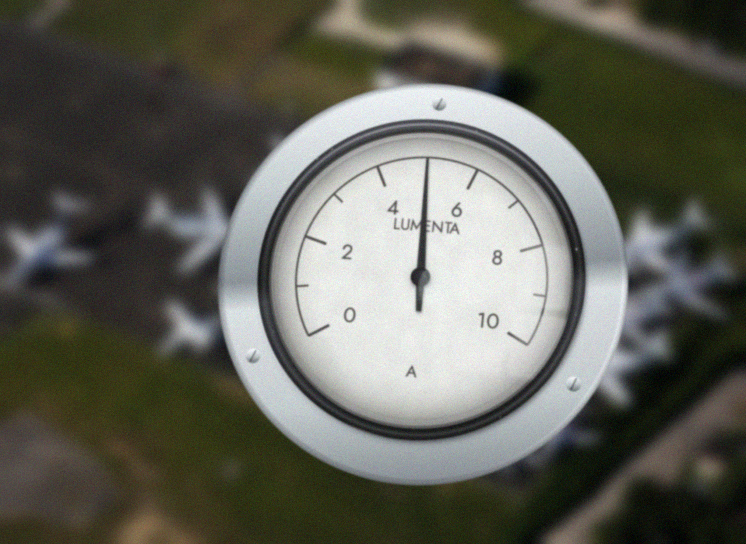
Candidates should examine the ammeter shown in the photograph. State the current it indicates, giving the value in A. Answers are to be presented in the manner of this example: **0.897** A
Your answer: **5** A
